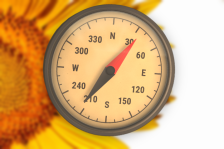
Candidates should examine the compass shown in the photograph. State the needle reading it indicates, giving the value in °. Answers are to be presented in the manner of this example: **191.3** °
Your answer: **35** °
